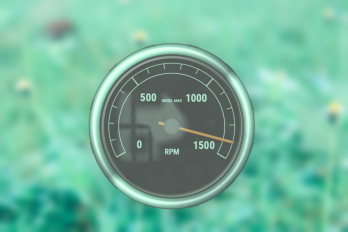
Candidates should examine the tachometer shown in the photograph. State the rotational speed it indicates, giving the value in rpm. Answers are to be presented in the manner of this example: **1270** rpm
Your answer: **1400** rpm
